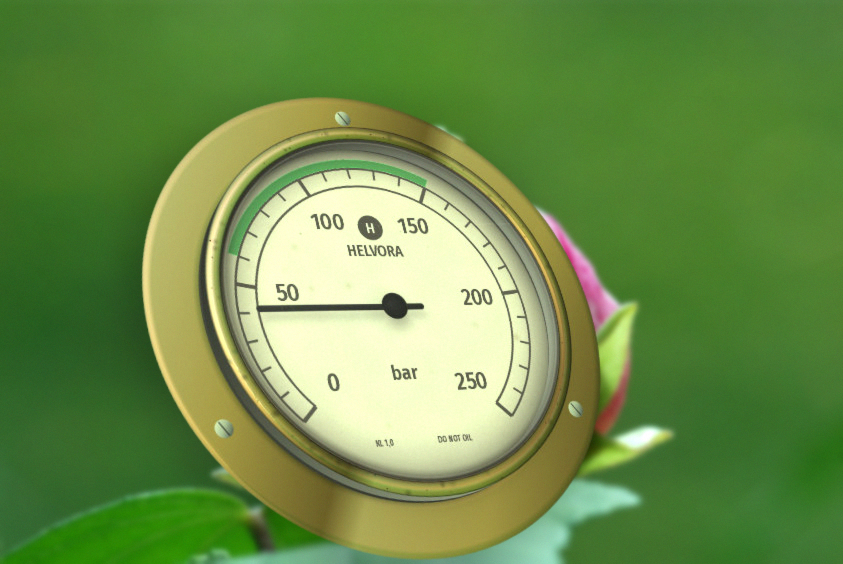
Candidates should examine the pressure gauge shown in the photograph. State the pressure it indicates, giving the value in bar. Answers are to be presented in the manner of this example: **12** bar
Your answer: **40** bar
